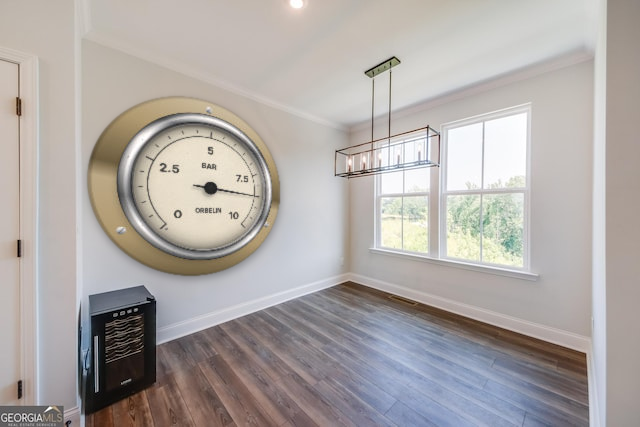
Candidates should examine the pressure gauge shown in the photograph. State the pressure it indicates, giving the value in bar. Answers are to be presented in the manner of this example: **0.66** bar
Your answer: **8.5** bar
